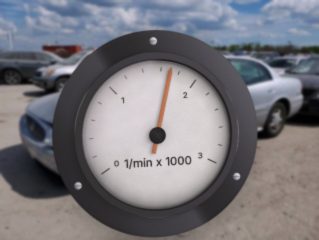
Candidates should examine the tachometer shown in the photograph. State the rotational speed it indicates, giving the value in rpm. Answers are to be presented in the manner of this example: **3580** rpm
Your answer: **1700** rpm
